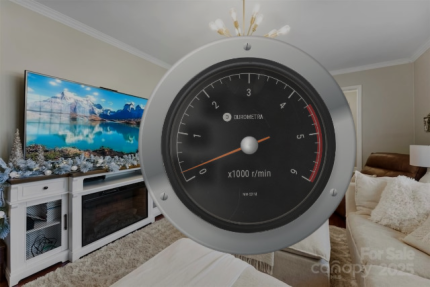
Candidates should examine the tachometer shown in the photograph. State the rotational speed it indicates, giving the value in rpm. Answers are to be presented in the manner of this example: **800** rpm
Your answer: **200** rpm
